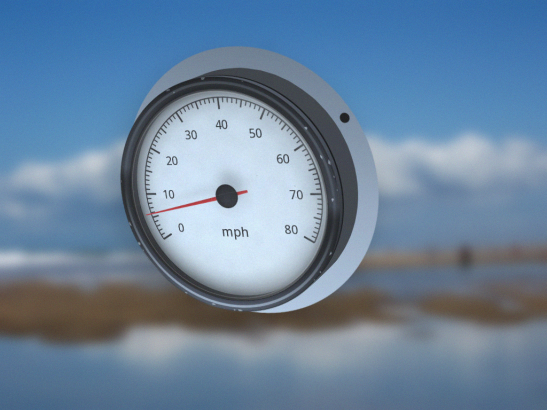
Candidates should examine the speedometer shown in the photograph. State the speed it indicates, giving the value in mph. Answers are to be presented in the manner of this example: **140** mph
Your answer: **6** mph
